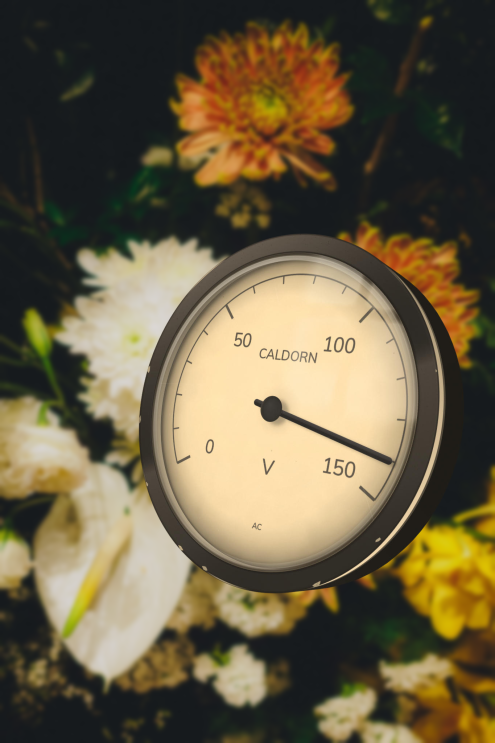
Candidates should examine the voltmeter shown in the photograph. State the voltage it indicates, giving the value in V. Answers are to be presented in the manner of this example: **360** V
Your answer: **140** V
